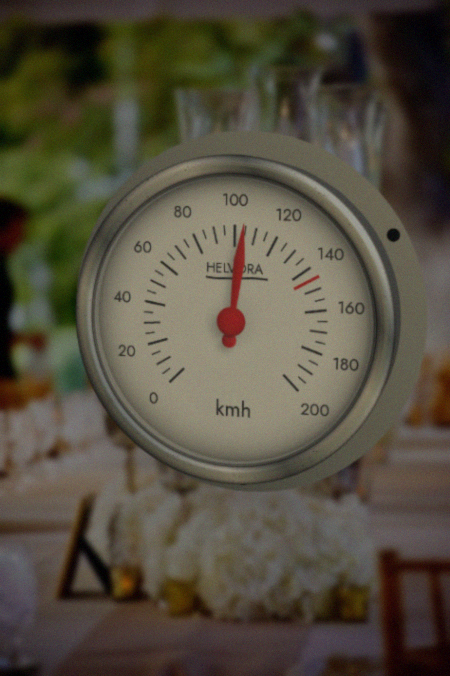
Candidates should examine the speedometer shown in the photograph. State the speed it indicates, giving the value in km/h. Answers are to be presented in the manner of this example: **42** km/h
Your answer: **105** km/h
